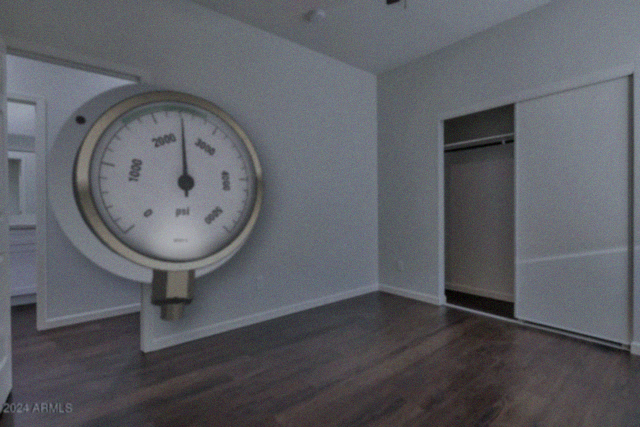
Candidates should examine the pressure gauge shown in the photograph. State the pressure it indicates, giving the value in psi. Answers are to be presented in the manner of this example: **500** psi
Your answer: **2400** psi
